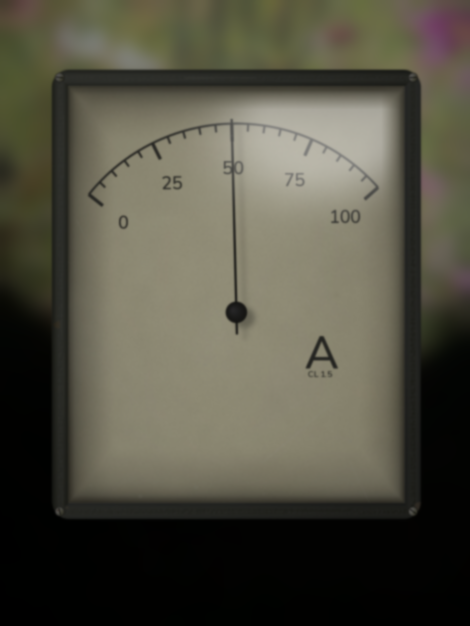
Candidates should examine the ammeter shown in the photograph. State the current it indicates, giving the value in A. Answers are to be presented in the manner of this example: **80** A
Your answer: **50** A
